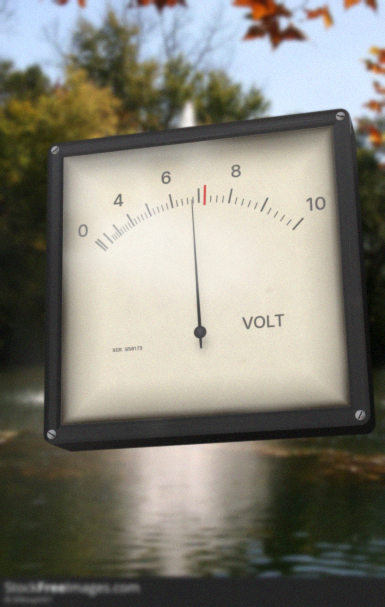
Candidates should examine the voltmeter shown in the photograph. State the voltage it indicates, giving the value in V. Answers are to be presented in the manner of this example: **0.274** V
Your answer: **6.8** V
